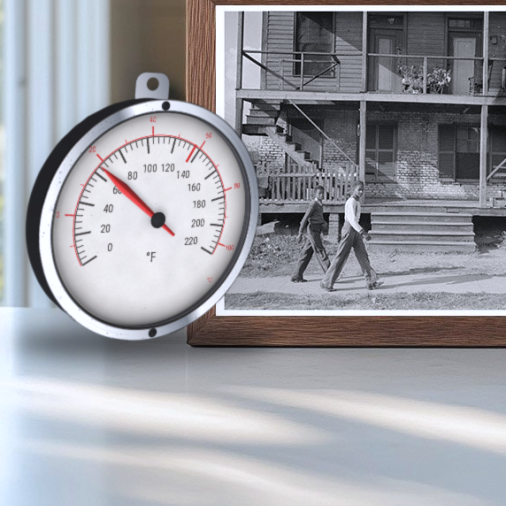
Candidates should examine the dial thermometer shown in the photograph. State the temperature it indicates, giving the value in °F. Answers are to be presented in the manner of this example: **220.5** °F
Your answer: **64** °F
